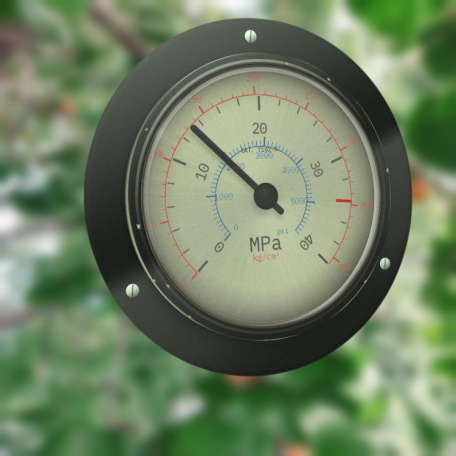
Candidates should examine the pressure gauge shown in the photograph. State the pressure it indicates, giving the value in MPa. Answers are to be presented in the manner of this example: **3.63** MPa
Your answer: **13** MPa
